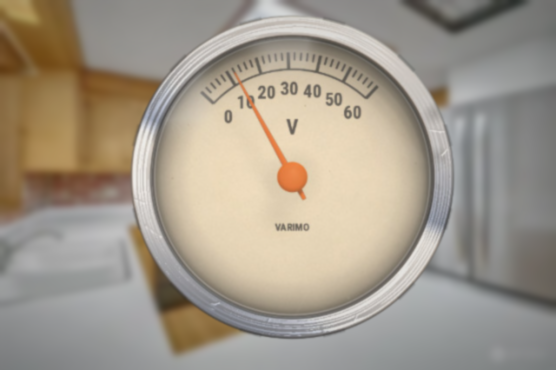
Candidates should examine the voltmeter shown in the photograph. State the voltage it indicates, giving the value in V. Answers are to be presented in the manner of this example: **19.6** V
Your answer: **12** V
